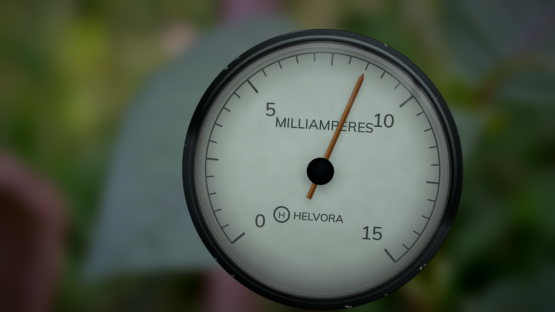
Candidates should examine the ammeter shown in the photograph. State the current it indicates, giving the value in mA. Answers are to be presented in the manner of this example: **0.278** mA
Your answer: **8.5** mA
